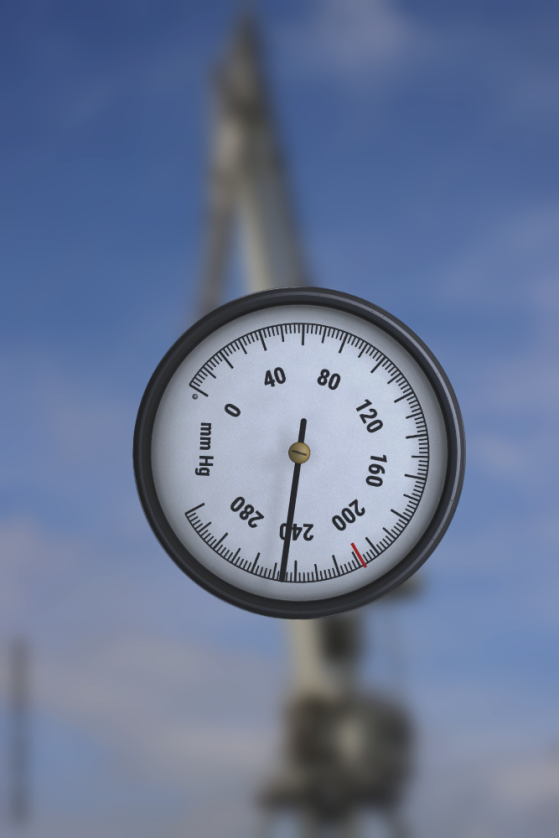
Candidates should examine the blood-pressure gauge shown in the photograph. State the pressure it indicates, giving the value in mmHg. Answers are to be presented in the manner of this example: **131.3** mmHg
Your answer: **246** mmHg
